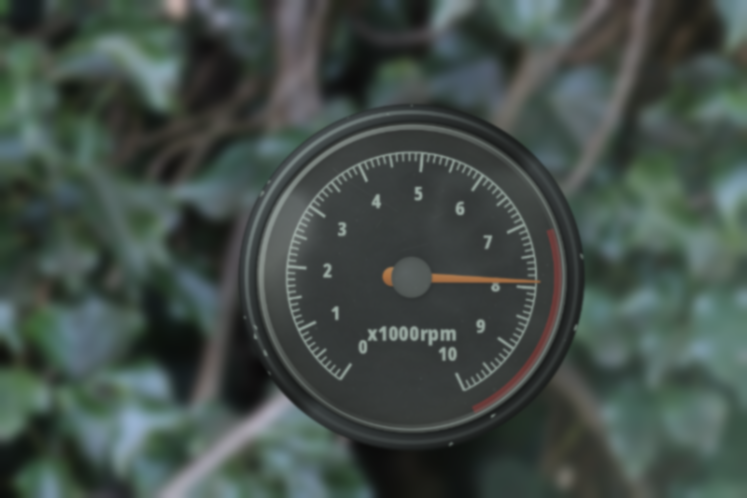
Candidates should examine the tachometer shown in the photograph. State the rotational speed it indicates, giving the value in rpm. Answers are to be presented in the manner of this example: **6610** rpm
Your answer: **7900** rpm
